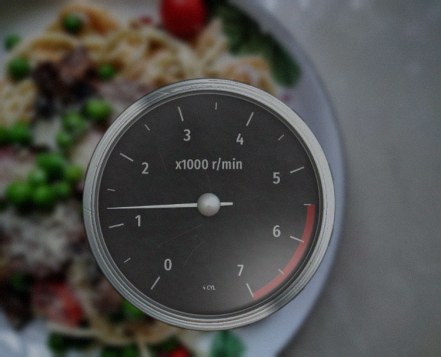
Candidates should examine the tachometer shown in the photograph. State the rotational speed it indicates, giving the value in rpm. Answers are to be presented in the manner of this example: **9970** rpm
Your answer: **1250** rpm
